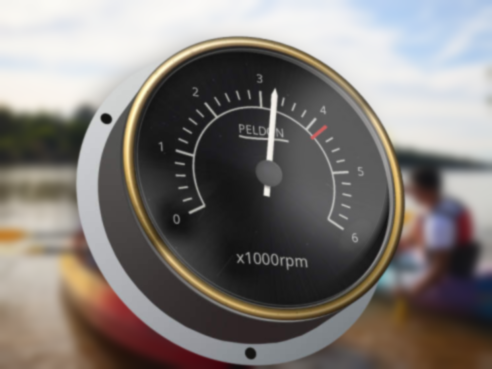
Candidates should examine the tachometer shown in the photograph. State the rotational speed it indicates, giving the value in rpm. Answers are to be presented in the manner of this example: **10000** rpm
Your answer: **3200** rpm
